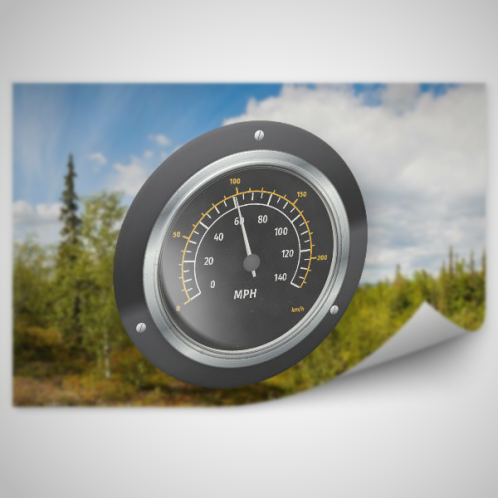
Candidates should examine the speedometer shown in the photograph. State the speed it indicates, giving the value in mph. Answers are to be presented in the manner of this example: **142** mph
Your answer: **60** mph
